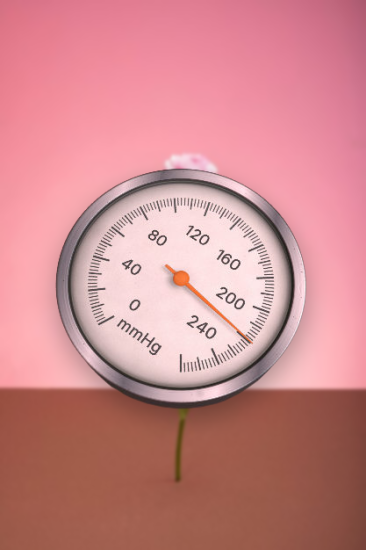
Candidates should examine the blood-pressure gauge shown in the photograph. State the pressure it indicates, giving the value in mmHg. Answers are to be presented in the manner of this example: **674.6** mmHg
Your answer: **220** mmHg
